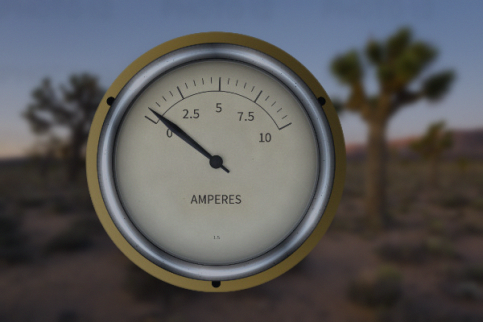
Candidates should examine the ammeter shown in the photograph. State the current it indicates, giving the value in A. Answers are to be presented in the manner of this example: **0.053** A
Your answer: **0.5** A
